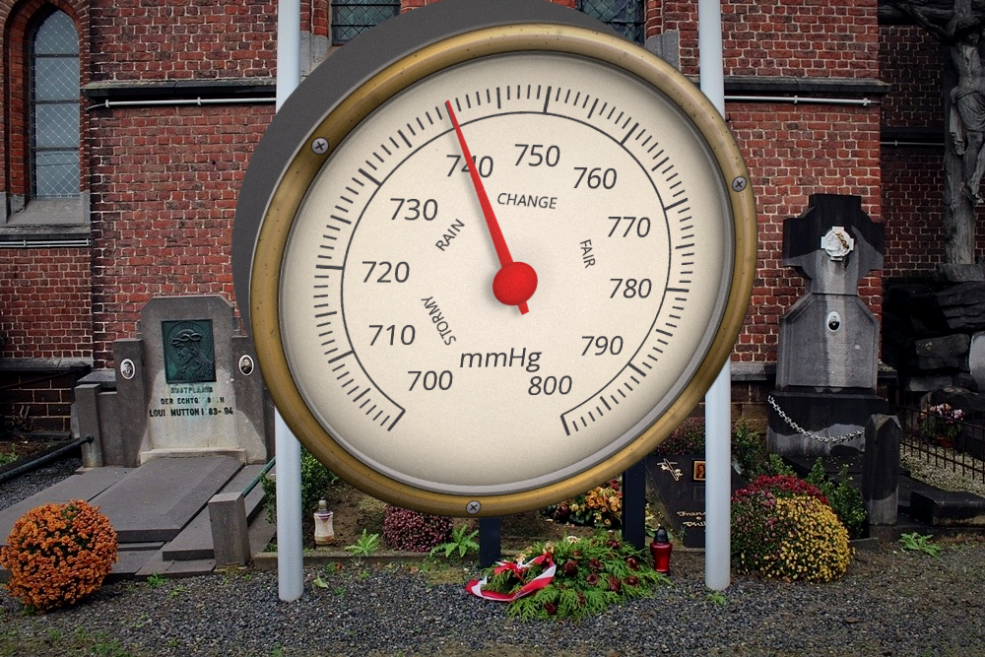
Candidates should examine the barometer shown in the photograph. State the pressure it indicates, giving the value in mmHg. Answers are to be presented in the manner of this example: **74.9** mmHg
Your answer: **740** mmHg
